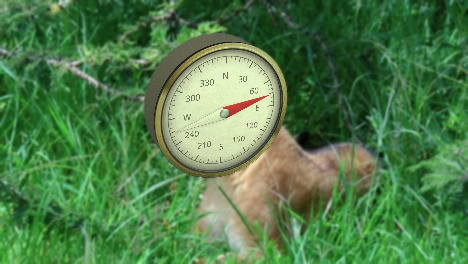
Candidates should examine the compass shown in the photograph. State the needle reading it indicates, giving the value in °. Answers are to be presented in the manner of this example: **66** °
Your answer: **75** °
